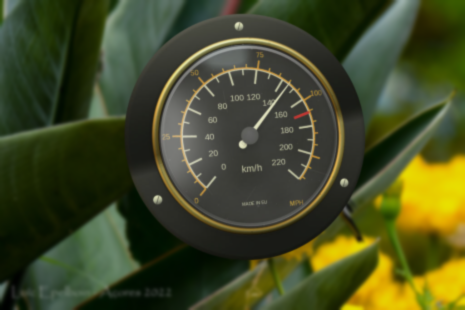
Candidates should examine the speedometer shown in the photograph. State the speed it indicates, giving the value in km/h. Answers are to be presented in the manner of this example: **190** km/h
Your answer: **145** km/h
